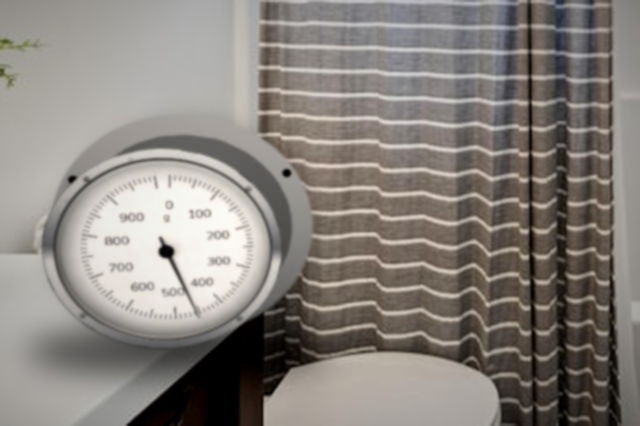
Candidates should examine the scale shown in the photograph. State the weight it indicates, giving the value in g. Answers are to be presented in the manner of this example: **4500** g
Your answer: **450** g
